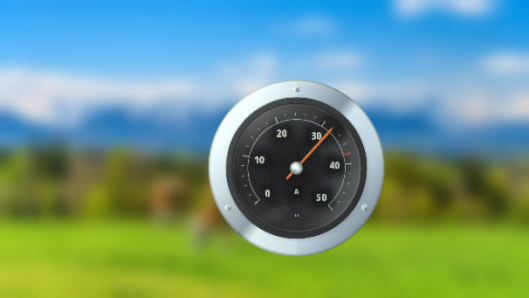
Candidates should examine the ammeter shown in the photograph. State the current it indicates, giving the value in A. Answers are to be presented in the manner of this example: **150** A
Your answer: **32** A
